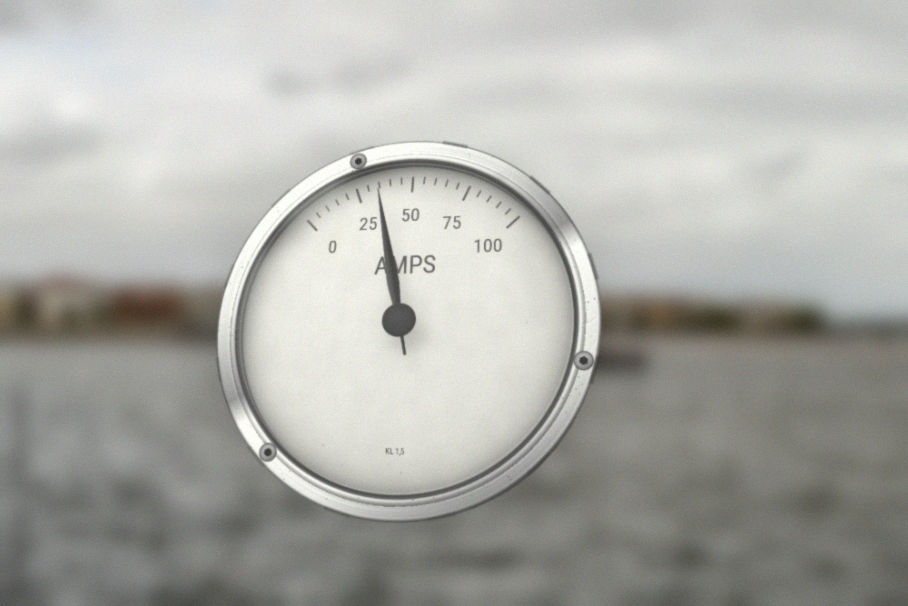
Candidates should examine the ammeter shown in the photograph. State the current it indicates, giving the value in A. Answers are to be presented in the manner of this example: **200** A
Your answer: **35** A
